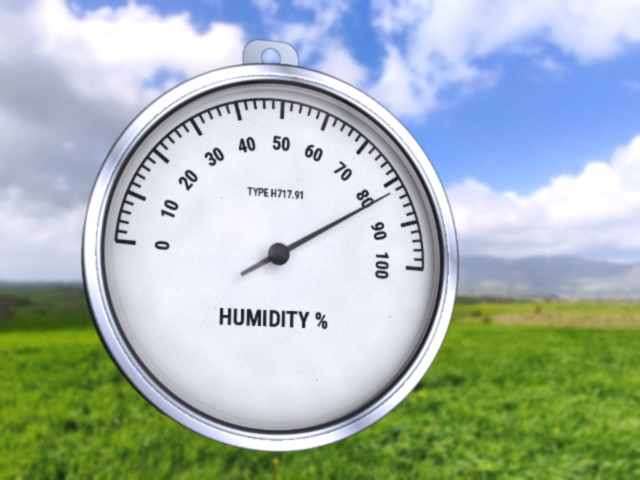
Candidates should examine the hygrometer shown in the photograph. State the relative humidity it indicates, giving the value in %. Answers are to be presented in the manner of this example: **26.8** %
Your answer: **82** %
